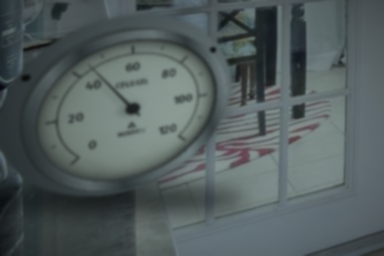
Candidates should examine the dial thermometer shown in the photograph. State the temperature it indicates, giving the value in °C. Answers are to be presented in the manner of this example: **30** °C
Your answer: **45** °C
